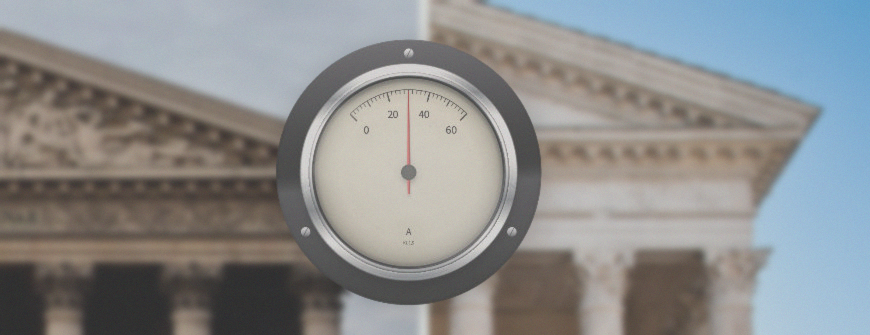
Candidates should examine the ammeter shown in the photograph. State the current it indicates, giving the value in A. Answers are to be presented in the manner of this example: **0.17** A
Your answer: **30** A
